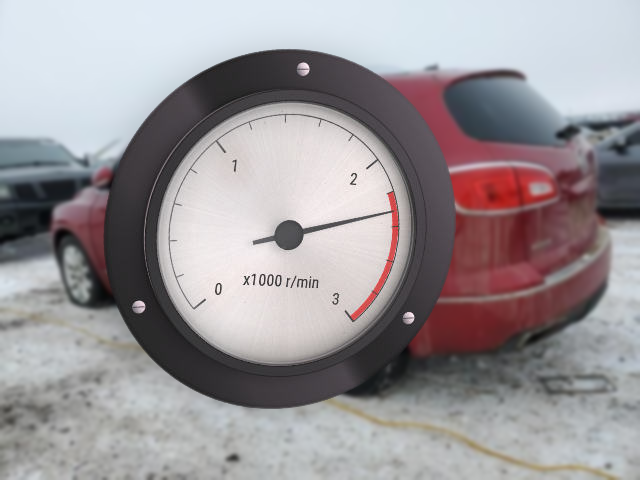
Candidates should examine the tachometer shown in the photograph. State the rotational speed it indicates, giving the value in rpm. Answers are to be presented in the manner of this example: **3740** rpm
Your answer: **2300** rpm
